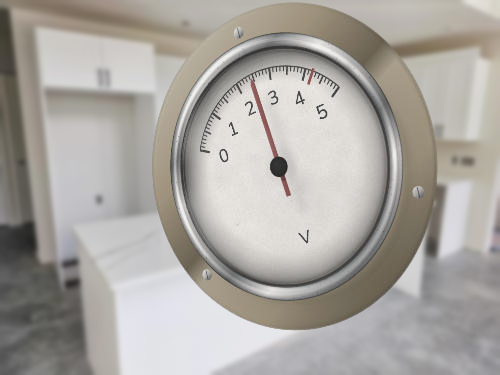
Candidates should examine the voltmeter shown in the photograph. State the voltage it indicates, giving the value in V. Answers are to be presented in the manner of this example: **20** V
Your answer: **2.5** V
